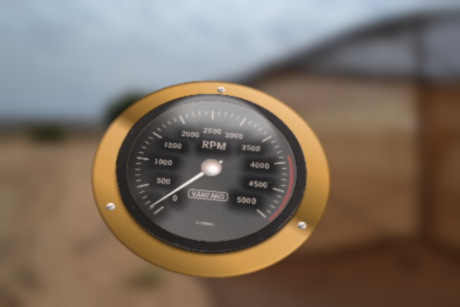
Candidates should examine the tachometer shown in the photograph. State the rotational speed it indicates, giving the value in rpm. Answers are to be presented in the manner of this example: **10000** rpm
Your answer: **100** rpm
